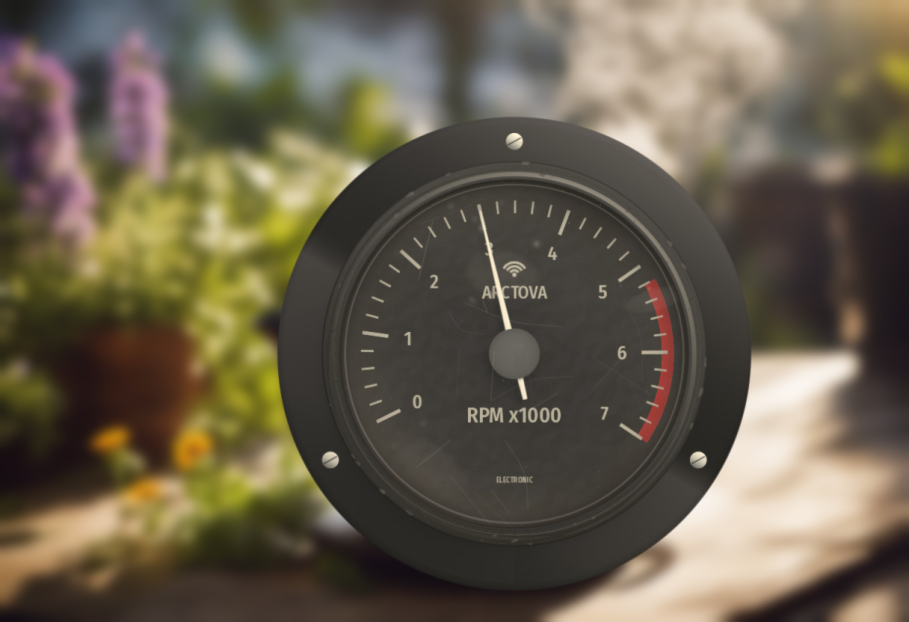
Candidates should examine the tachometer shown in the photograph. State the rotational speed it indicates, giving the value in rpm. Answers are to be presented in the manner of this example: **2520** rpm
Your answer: **3000** rpm
